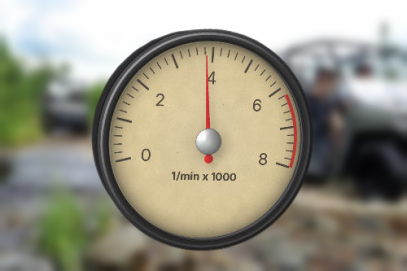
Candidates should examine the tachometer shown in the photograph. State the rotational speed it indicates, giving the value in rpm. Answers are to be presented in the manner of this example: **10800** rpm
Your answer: **3800** rpm
